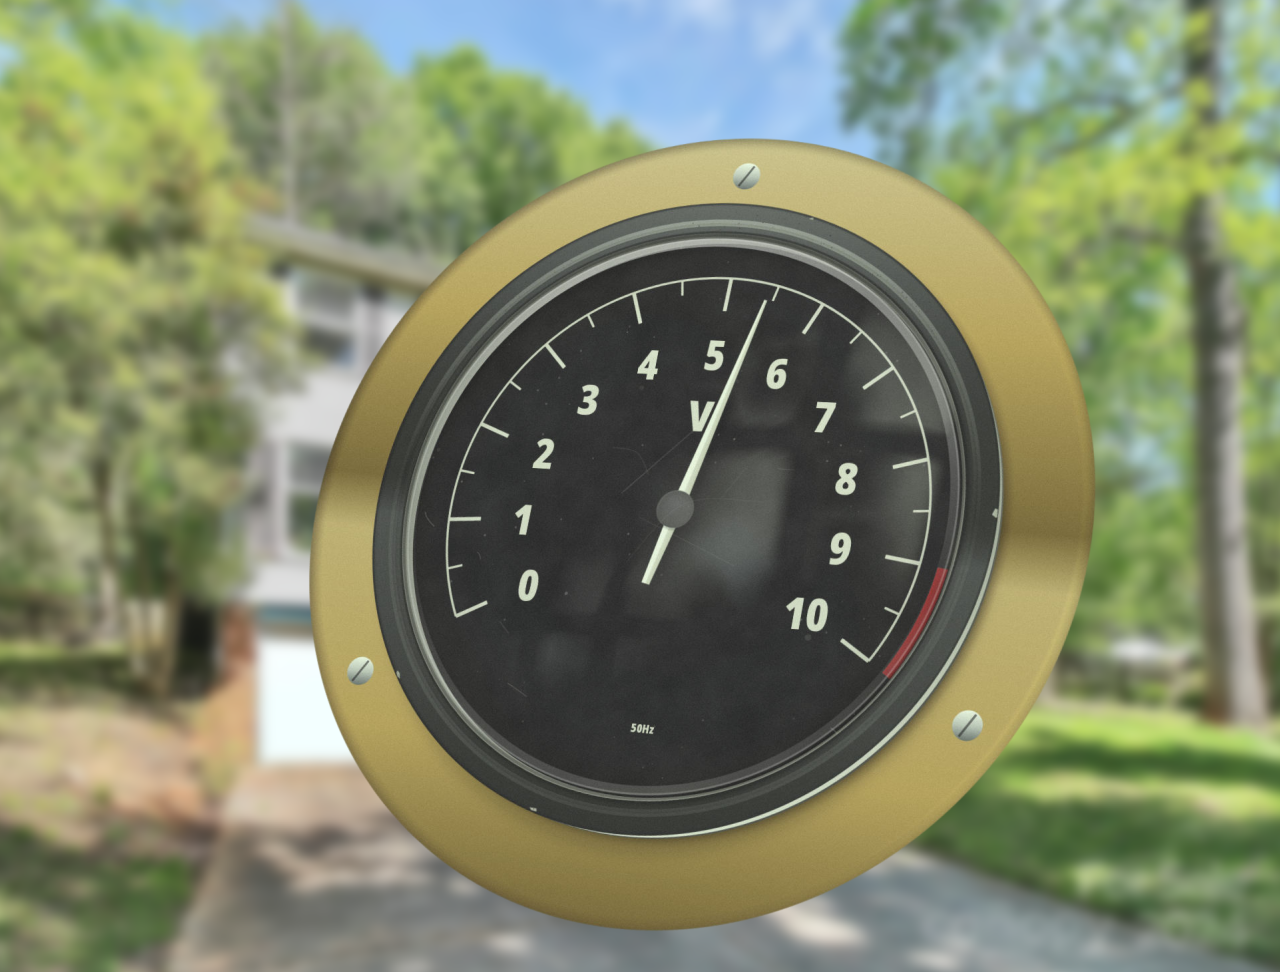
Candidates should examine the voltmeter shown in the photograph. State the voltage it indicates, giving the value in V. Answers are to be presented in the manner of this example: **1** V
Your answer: **5.5** V
